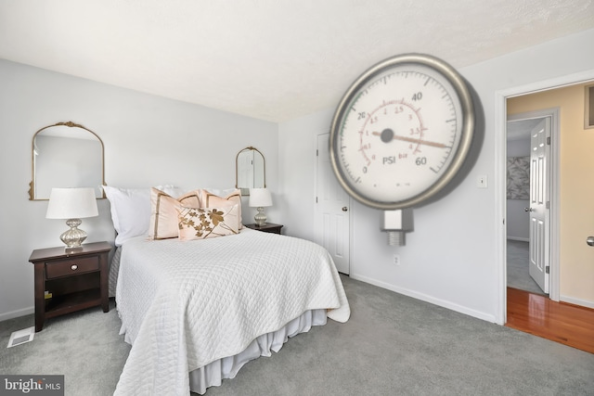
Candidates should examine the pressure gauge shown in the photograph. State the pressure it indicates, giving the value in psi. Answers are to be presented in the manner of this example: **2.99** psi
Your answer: **55** psi
